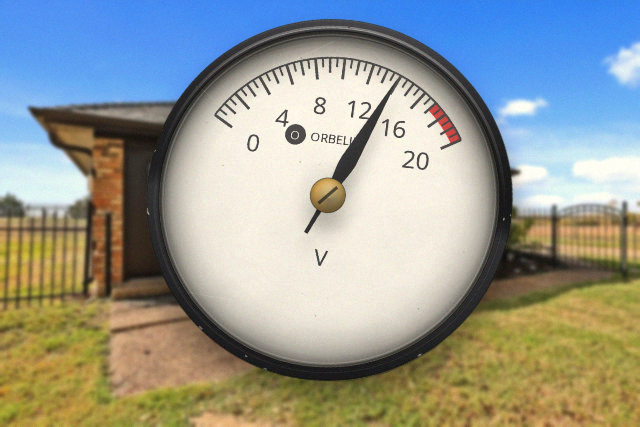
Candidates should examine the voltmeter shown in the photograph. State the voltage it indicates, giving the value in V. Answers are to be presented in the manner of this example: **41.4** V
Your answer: **14** V
